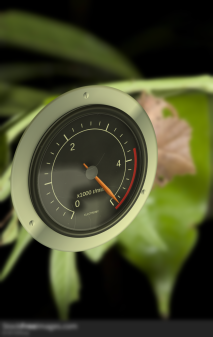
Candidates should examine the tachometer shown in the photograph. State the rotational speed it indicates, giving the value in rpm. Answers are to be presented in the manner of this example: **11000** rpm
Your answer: **4900** rpm
